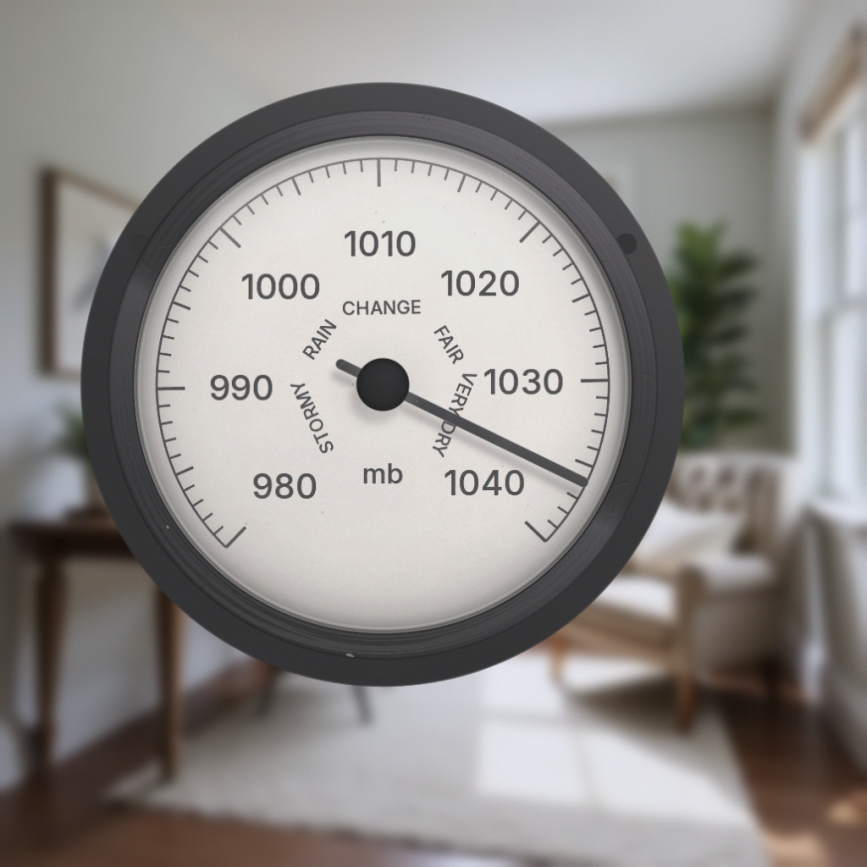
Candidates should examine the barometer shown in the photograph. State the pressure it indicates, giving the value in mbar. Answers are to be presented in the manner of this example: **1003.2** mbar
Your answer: **1036** mbar
